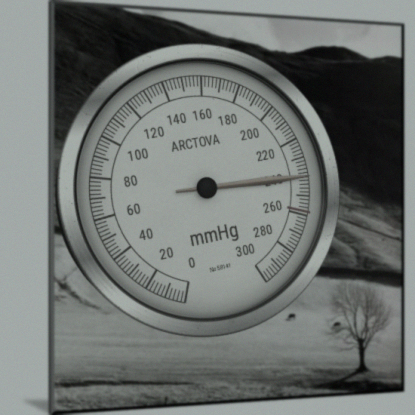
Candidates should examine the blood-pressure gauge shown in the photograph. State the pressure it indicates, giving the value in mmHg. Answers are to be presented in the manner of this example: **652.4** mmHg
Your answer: **240** mmHg
